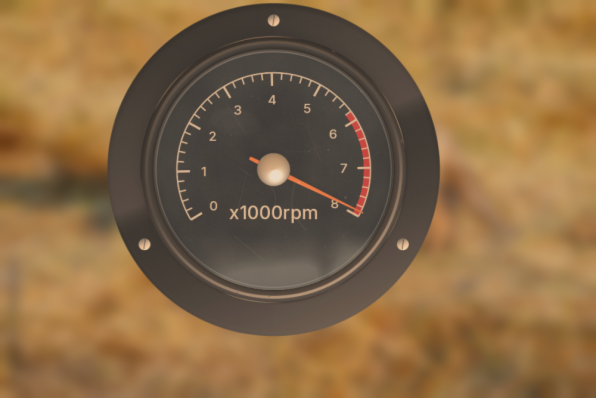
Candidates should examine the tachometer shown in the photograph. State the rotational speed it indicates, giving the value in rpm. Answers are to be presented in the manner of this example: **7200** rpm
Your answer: **7900** rpm
